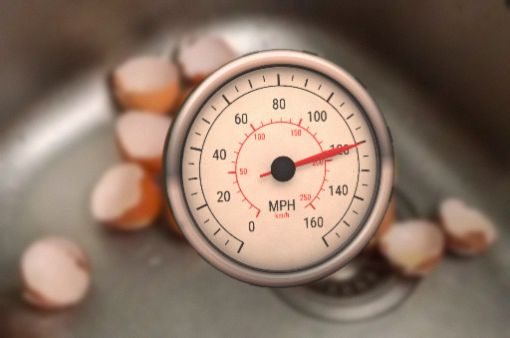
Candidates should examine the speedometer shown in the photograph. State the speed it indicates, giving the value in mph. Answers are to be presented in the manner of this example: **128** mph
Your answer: **120** mph
